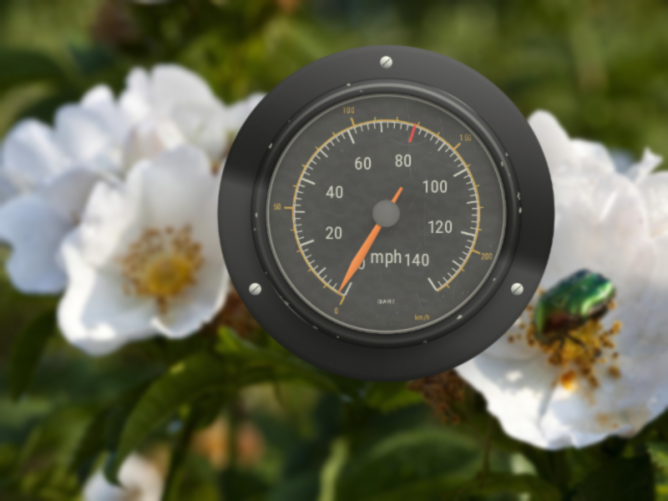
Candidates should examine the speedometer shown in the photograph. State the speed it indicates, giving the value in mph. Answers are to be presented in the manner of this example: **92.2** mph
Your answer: **2** mph
